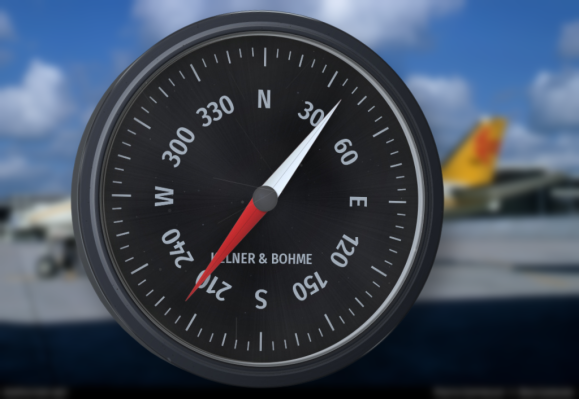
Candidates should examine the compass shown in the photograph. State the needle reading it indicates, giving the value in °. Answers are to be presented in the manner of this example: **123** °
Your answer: **217.5** °
